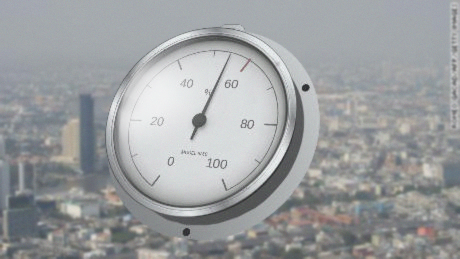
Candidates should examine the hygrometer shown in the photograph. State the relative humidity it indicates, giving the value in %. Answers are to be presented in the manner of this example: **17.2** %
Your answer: **55** %
